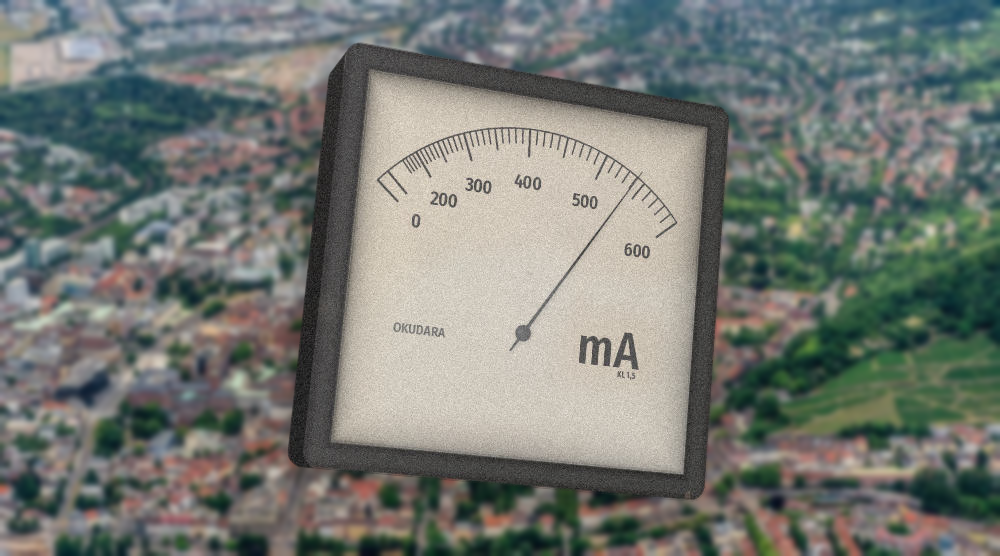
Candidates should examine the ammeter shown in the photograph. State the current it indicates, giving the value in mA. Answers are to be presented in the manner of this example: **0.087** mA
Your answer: **540** mA
